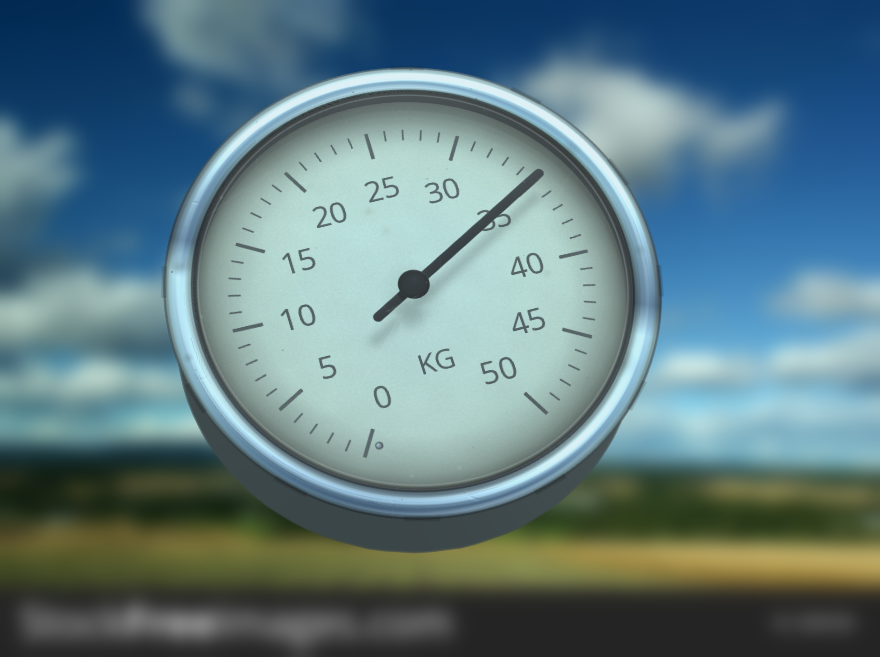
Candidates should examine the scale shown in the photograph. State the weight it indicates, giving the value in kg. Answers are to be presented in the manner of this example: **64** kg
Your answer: **35** kg
